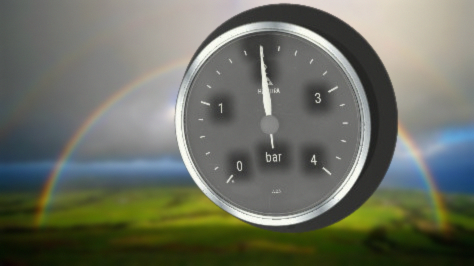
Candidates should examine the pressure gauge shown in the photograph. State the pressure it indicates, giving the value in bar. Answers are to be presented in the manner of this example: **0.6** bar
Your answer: **2** bar
